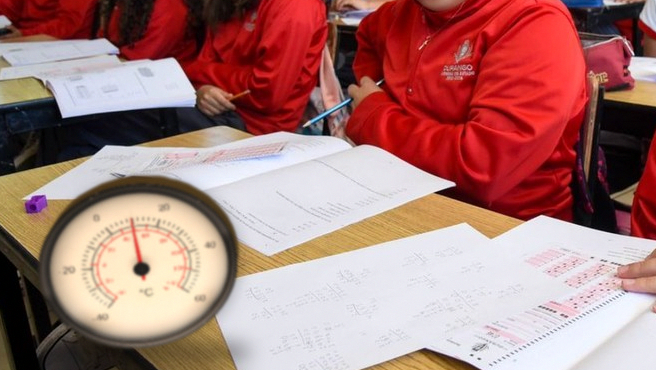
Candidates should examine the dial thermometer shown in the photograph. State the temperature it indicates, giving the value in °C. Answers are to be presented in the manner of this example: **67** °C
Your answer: **10** °C
